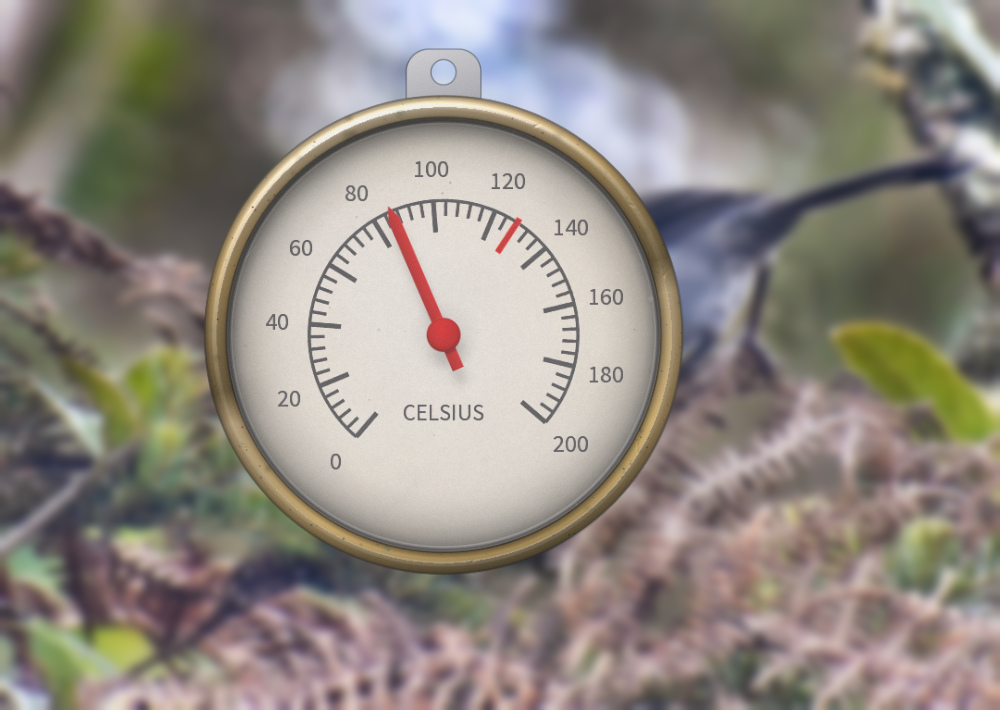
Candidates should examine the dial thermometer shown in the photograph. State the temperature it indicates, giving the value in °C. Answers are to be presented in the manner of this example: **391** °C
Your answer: **86** °C
